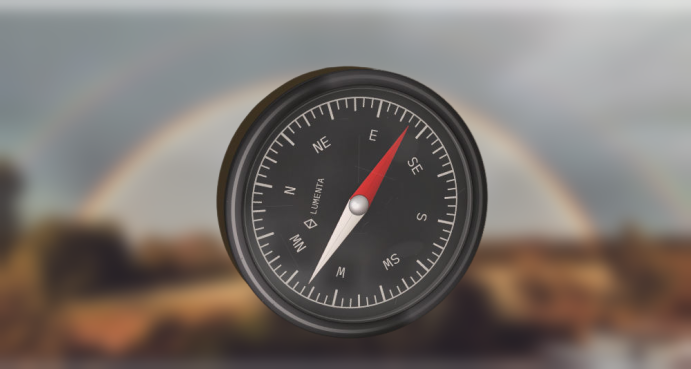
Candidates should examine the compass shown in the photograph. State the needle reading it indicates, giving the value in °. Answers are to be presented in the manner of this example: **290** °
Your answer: **110** °
